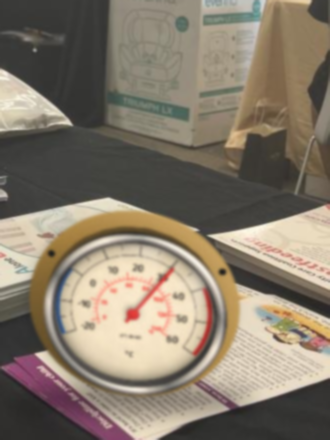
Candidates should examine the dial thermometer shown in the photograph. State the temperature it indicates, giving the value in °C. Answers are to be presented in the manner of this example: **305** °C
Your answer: **30** °C
